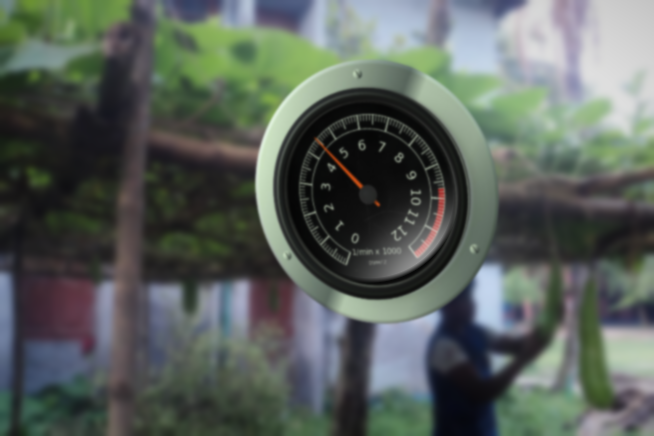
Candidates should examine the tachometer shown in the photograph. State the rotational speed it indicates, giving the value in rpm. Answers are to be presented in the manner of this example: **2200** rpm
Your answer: **4500** rpm
